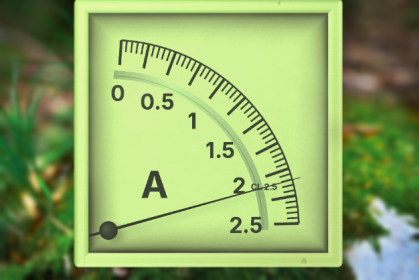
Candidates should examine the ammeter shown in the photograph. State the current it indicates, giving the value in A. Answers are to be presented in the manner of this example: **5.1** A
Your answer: **2.1** A
